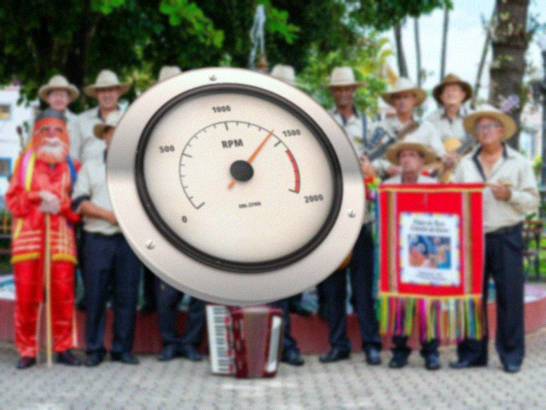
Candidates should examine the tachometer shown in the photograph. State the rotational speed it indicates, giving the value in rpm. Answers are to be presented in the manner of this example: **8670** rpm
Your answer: **1400** rpm
